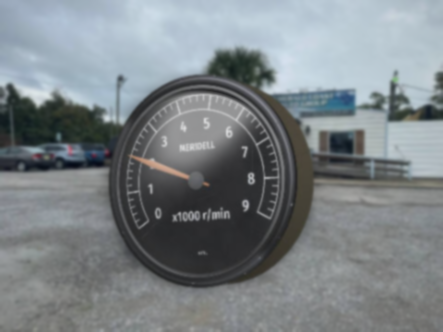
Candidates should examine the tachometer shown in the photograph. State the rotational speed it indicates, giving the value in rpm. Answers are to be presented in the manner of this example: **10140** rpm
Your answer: **2000** rpm
